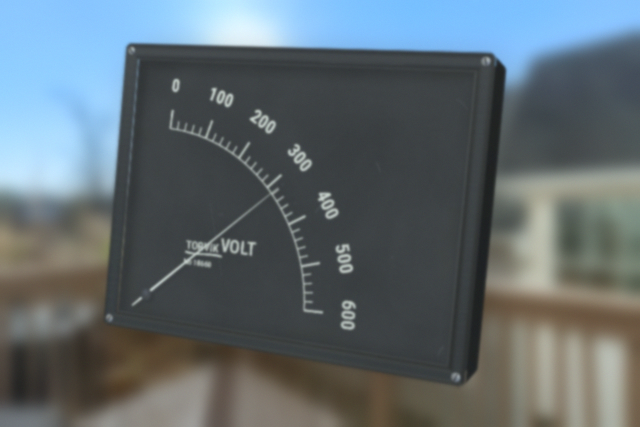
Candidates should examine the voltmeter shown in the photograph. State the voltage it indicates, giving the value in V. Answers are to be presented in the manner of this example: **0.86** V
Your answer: **320** V
